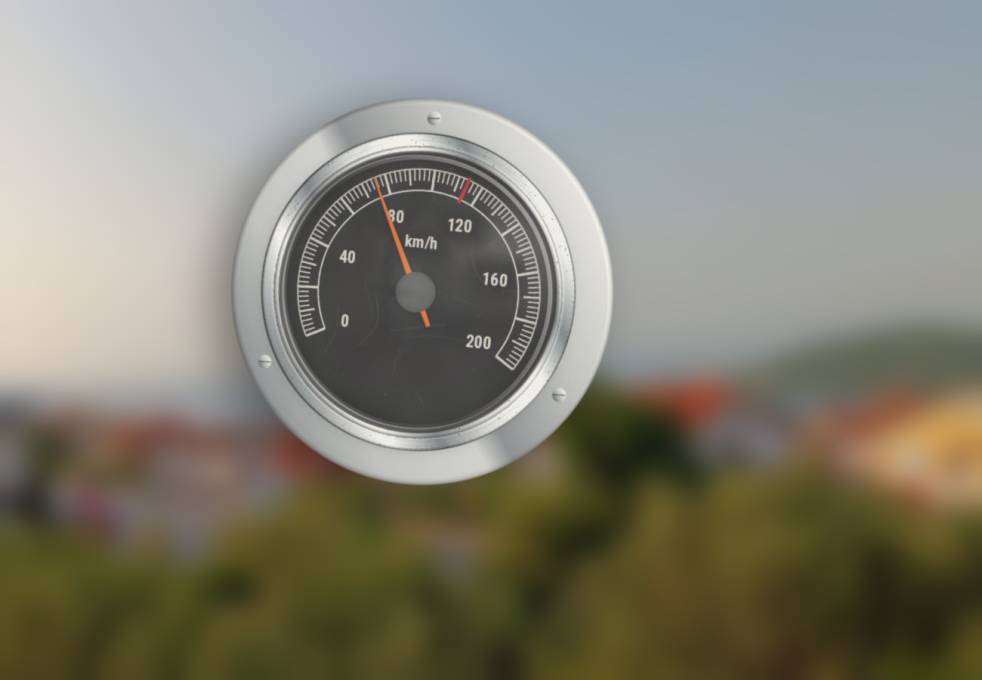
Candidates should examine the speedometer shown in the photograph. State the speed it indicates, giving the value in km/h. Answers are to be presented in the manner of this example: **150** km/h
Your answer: **76** km/h
